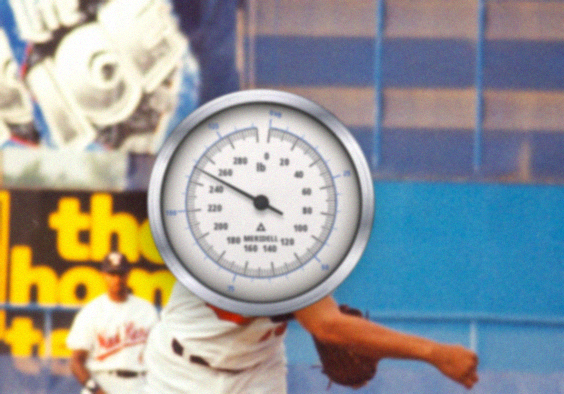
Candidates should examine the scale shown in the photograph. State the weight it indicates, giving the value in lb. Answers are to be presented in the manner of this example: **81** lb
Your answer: **250** lb
